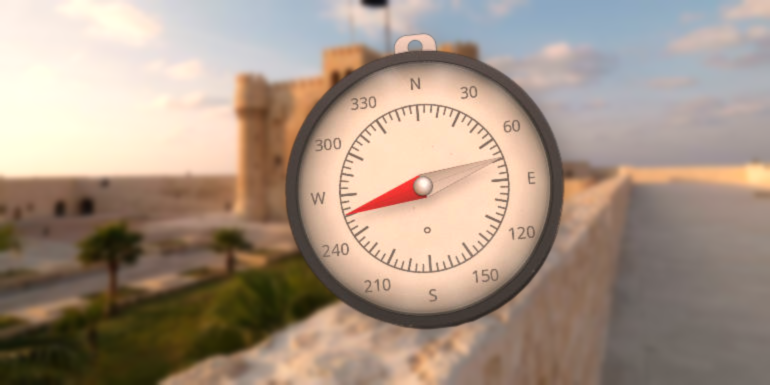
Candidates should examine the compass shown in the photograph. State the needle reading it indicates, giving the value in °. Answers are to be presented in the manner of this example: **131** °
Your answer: **255** °
